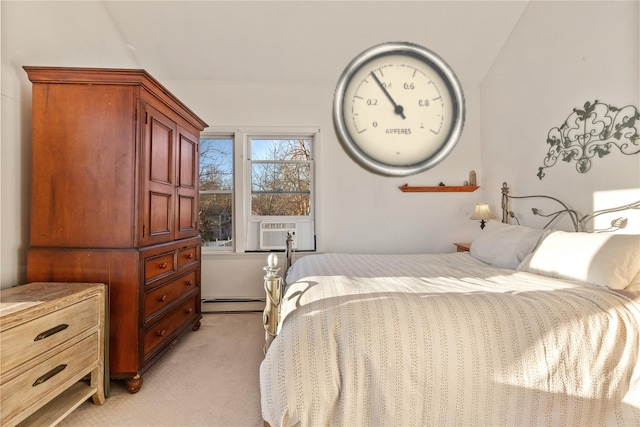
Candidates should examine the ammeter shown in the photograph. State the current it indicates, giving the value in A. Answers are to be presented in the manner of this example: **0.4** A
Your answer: **0.35** A
